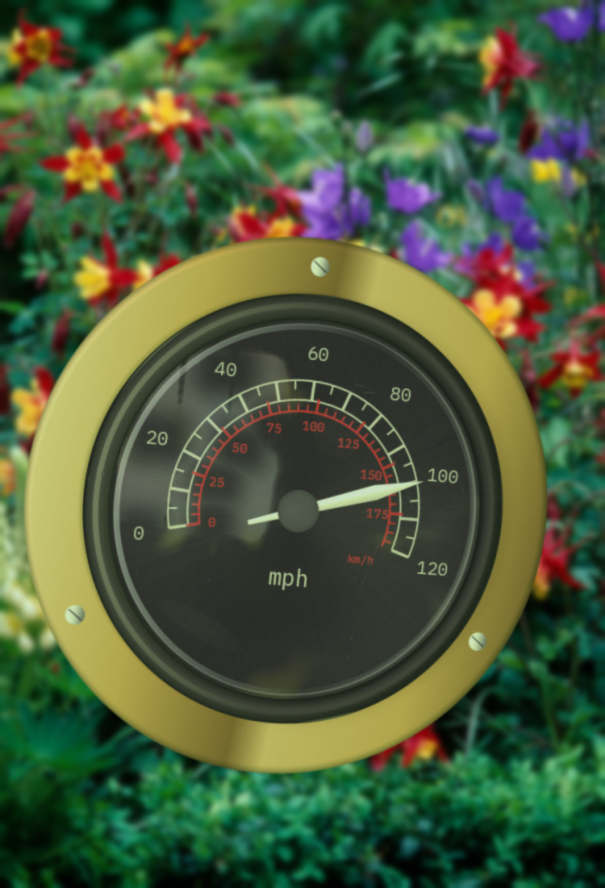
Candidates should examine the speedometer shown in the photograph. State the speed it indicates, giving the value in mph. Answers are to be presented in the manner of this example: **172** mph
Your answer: **100** mph
